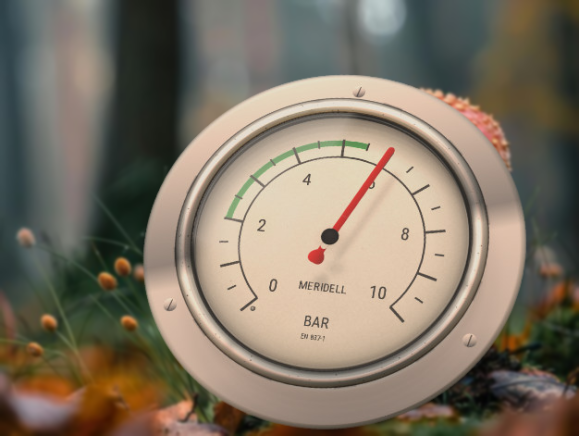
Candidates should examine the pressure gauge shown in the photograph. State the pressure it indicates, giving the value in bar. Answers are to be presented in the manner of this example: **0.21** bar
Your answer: **6** bar
